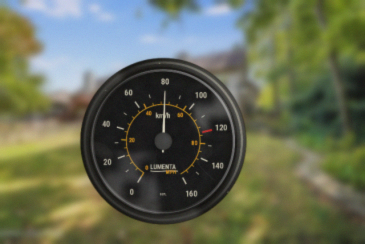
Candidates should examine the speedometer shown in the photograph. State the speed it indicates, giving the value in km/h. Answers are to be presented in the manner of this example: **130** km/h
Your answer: **80** km/h
